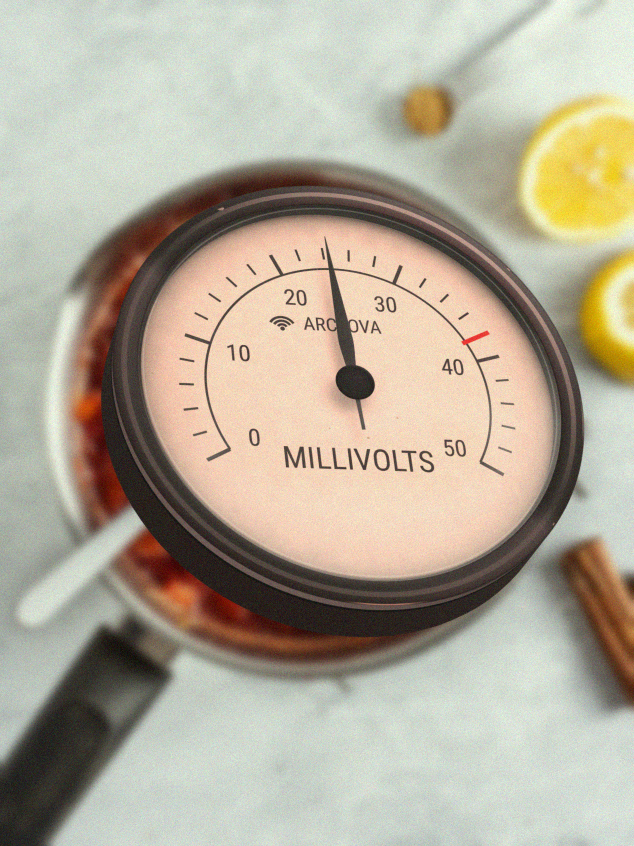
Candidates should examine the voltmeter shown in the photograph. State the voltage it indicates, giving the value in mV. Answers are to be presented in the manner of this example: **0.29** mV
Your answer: **24** mV
